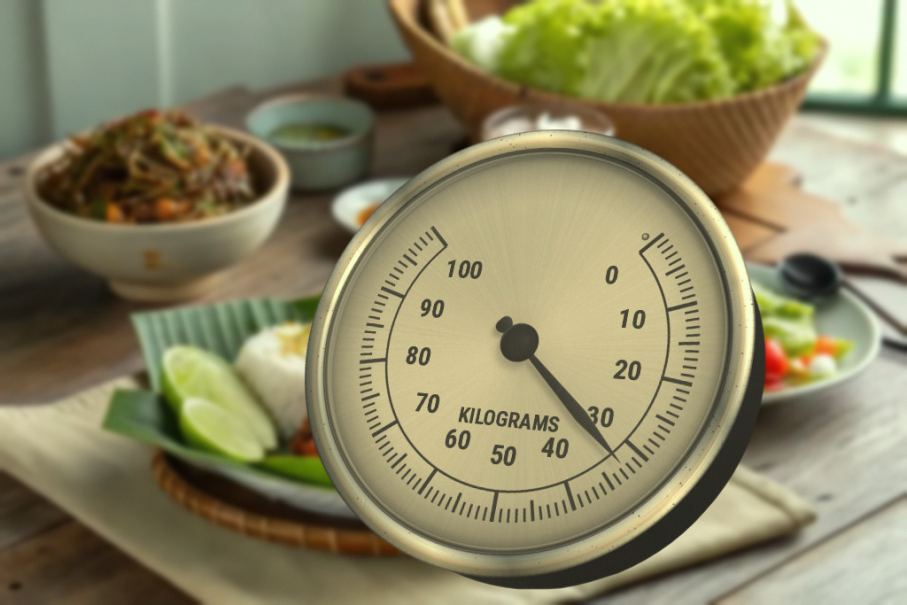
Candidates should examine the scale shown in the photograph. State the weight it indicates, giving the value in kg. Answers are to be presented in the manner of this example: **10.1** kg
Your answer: **32.5** kg
